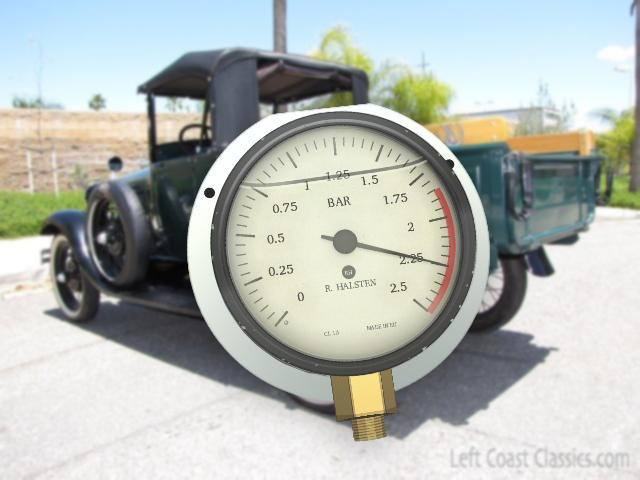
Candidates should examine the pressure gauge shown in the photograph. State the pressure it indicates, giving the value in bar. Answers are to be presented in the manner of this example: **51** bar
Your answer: **2.25** bar
